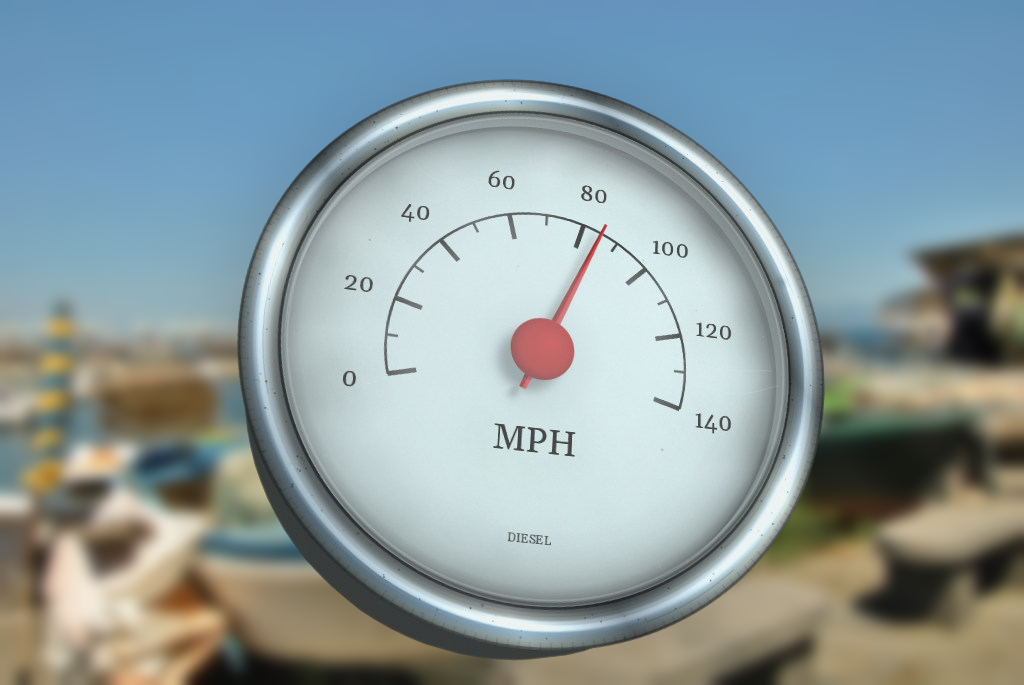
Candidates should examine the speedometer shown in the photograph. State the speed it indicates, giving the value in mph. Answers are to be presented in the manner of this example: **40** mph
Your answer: **85** mph
